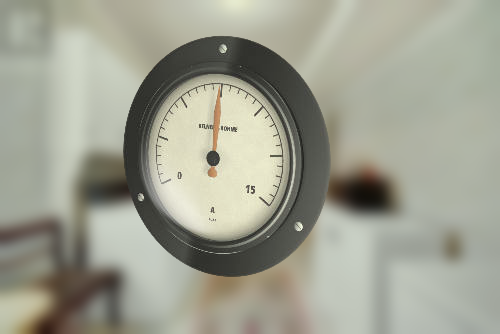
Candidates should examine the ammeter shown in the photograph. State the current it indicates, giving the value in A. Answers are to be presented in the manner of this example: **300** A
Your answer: **7.5** A
